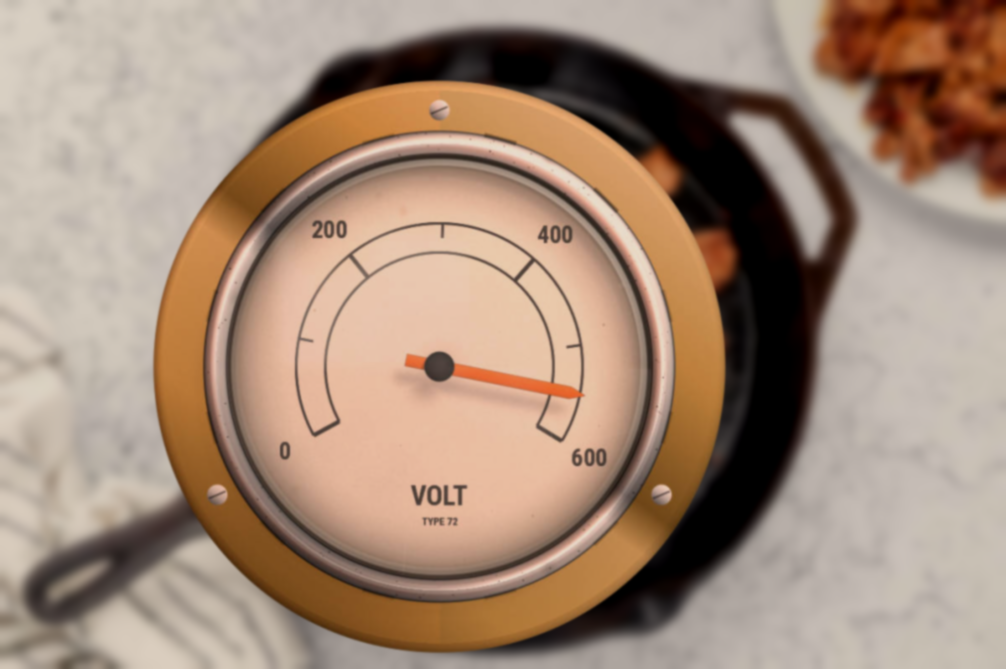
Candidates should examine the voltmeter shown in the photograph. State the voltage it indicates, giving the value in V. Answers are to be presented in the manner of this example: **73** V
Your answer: **550** V
